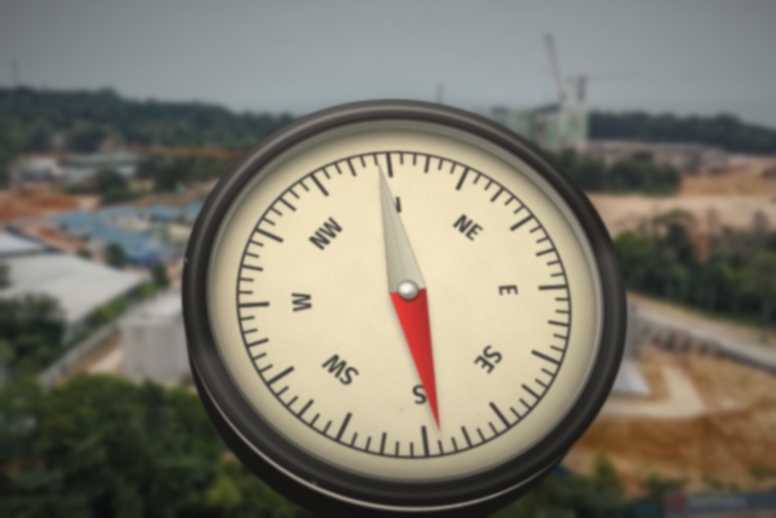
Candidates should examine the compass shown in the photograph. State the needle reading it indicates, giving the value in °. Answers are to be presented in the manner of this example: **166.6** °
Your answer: **175** °
